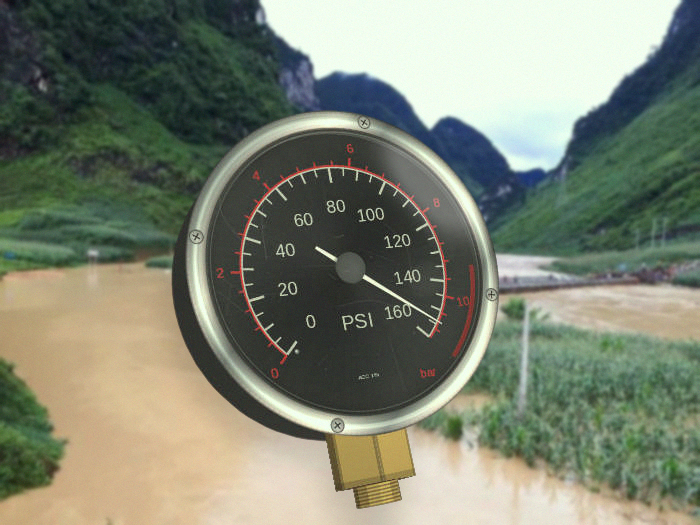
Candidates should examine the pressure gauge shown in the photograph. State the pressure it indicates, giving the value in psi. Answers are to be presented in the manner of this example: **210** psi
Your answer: **155** psi
